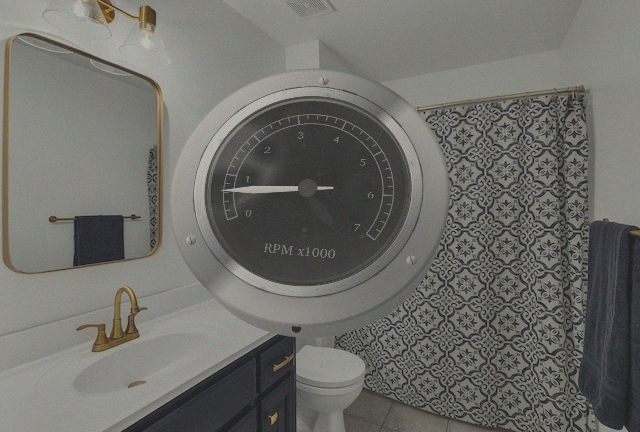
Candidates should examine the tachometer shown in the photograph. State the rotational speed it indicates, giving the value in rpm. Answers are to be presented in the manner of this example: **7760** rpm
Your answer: **600** rpm
